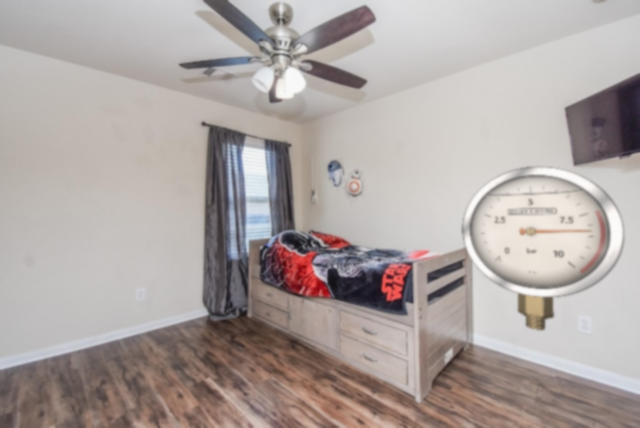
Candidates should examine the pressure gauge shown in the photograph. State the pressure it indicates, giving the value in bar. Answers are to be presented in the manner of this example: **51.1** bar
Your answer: **8.25** bar
